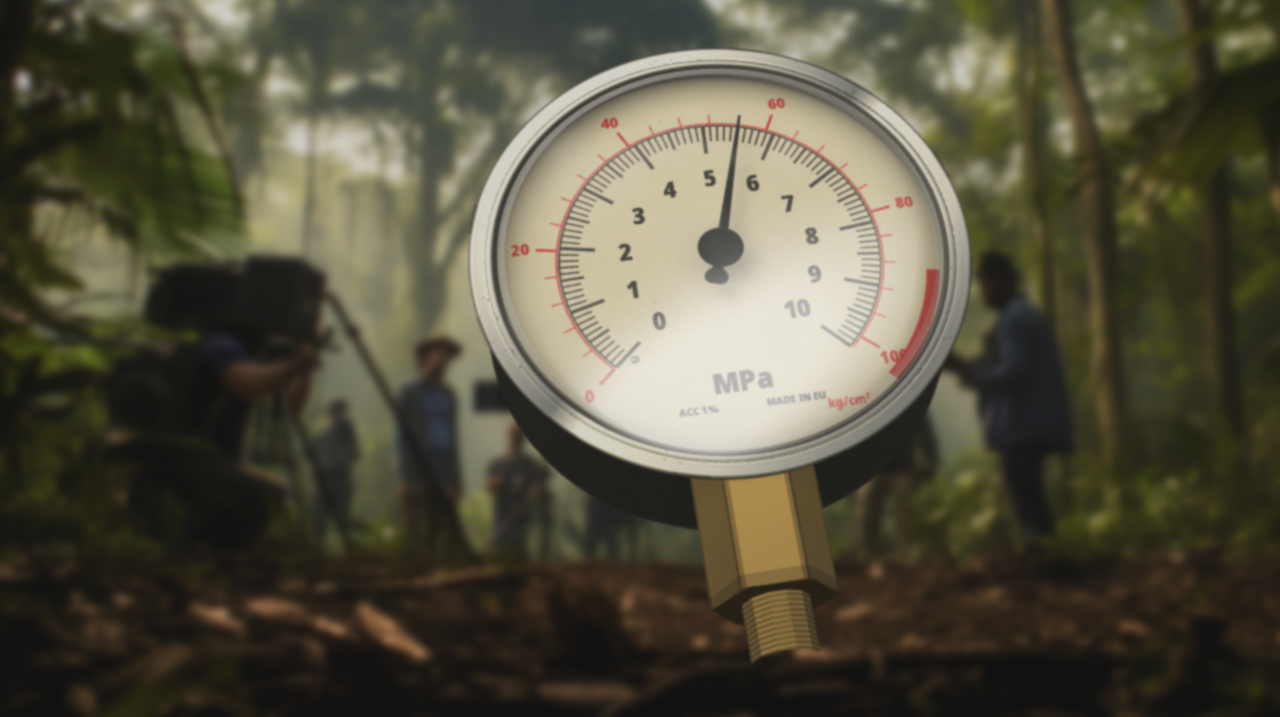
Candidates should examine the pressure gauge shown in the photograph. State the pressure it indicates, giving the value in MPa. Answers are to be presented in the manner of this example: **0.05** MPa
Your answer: **5.5** MPa
